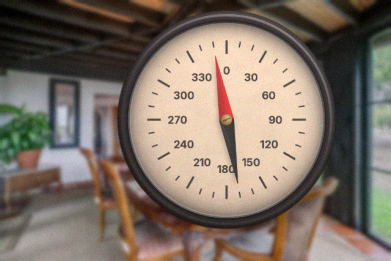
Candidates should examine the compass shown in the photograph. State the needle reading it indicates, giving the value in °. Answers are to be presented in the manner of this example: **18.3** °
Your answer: **350** °
